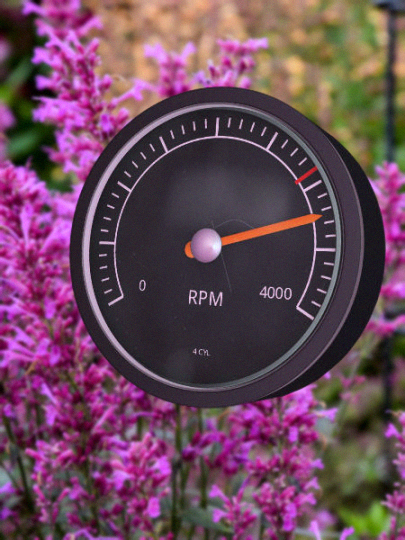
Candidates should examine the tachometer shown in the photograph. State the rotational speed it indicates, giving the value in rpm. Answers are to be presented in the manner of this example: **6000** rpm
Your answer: **3250** rpm
